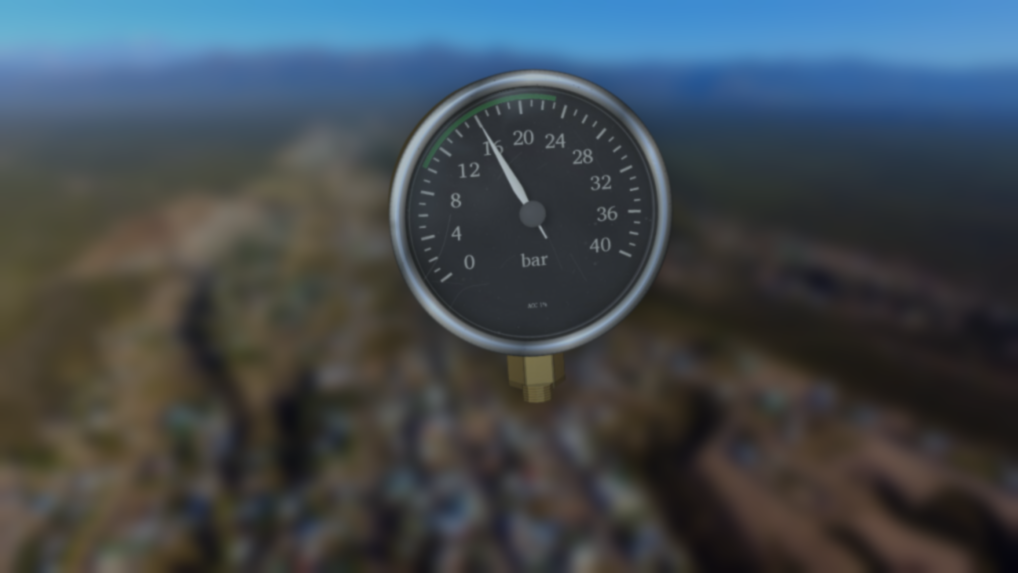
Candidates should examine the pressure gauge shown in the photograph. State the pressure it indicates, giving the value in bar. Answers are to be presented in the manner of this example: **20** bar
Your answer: **16** bar
